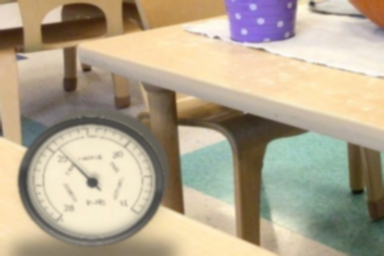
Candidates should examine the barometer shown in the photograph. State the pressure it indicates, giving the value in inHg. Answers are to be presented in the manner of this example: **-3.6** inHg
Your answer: **29.1** inHg
